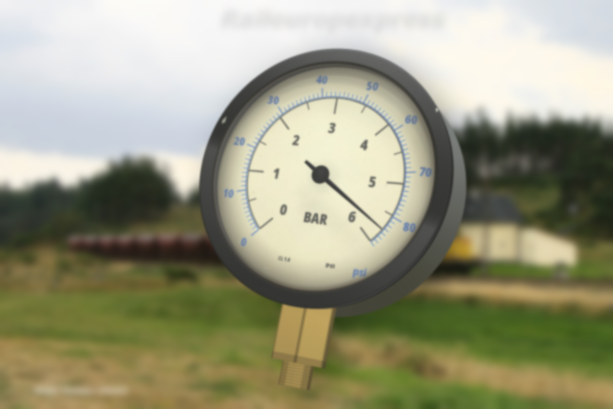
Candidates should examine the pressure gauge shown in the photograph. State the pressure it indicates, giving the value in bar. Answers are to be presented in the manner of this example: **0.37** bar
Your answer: **5.75** bar
